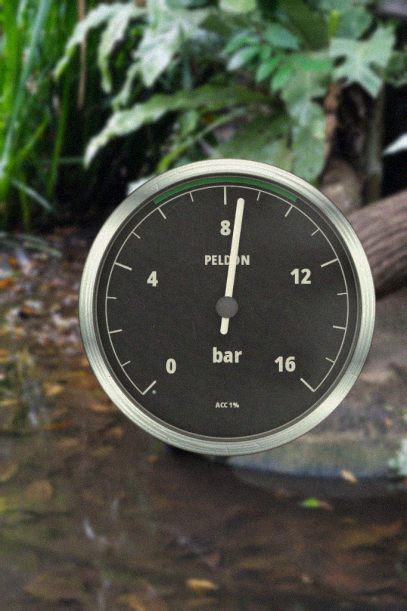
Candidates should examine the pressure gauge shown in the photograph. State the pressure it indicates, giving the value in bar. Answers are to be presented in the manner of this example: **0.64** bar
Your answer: **8.5** bar
